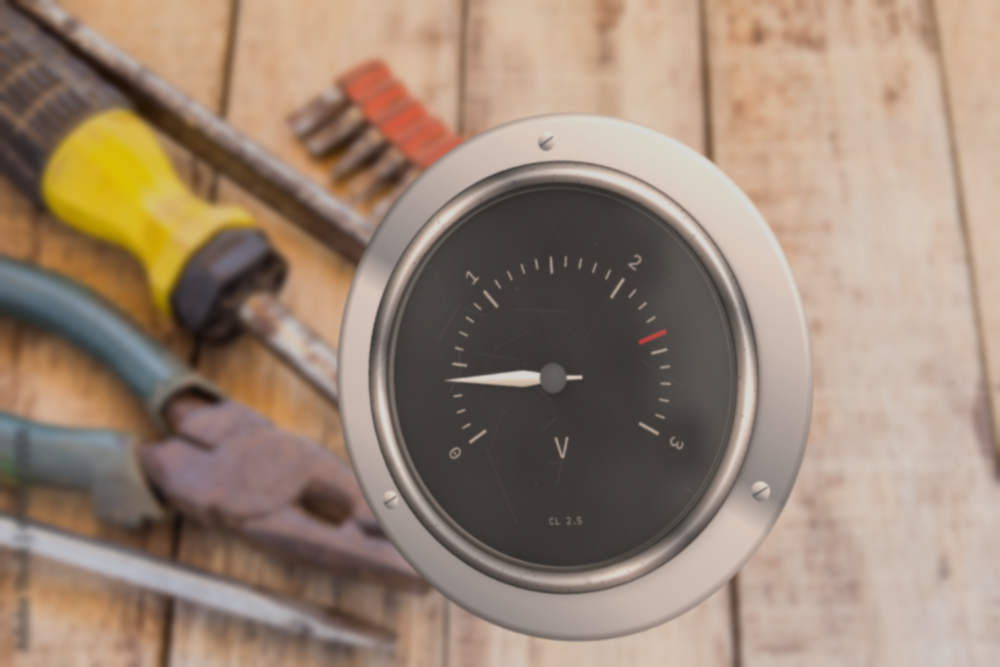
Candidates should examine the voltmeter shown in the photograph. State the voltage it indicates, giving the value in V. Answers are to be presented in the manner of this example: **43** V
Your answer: **0.4** V
